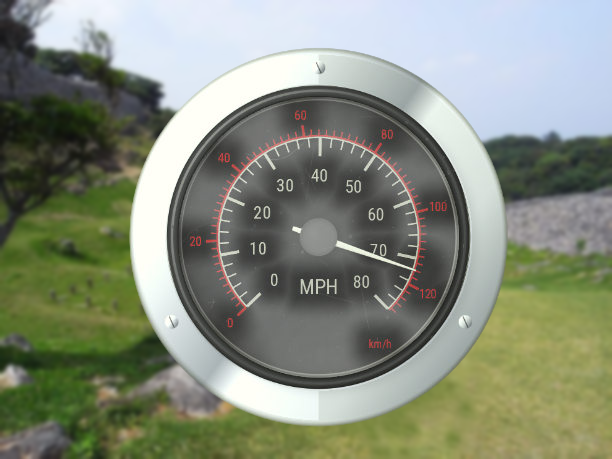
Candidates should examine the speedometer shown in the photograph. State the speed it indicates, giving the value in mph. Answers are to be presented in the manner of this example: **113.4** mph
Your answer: **72** mph
